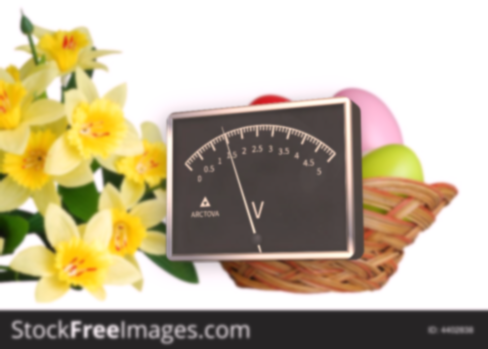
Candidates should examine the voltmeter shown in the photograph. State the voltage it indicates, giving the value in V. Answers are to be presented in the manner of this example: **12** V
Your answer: **1.5** V
